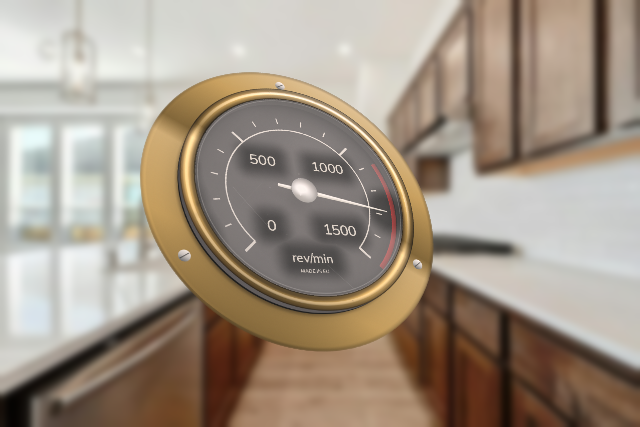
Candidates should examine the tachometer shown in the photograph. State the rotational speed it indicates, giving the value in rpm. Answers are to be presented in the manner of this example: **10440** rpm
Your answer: **1300** rpm
